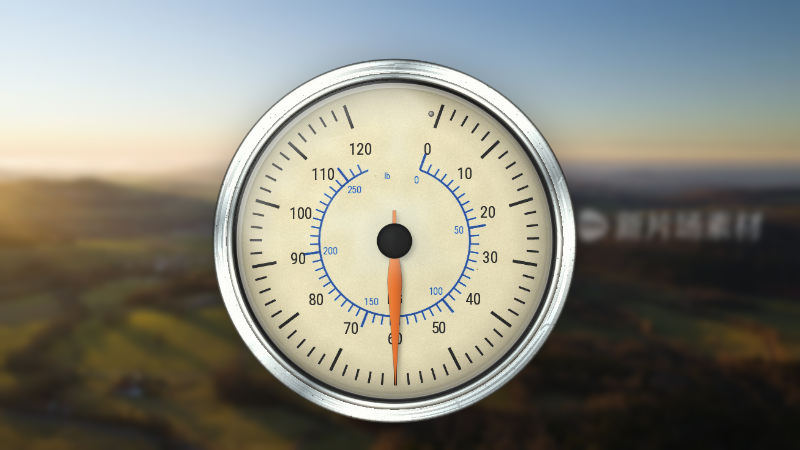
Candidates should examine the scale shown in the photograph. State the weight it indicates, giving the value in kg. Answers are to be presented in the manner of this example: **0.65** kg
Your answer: **60** kg
